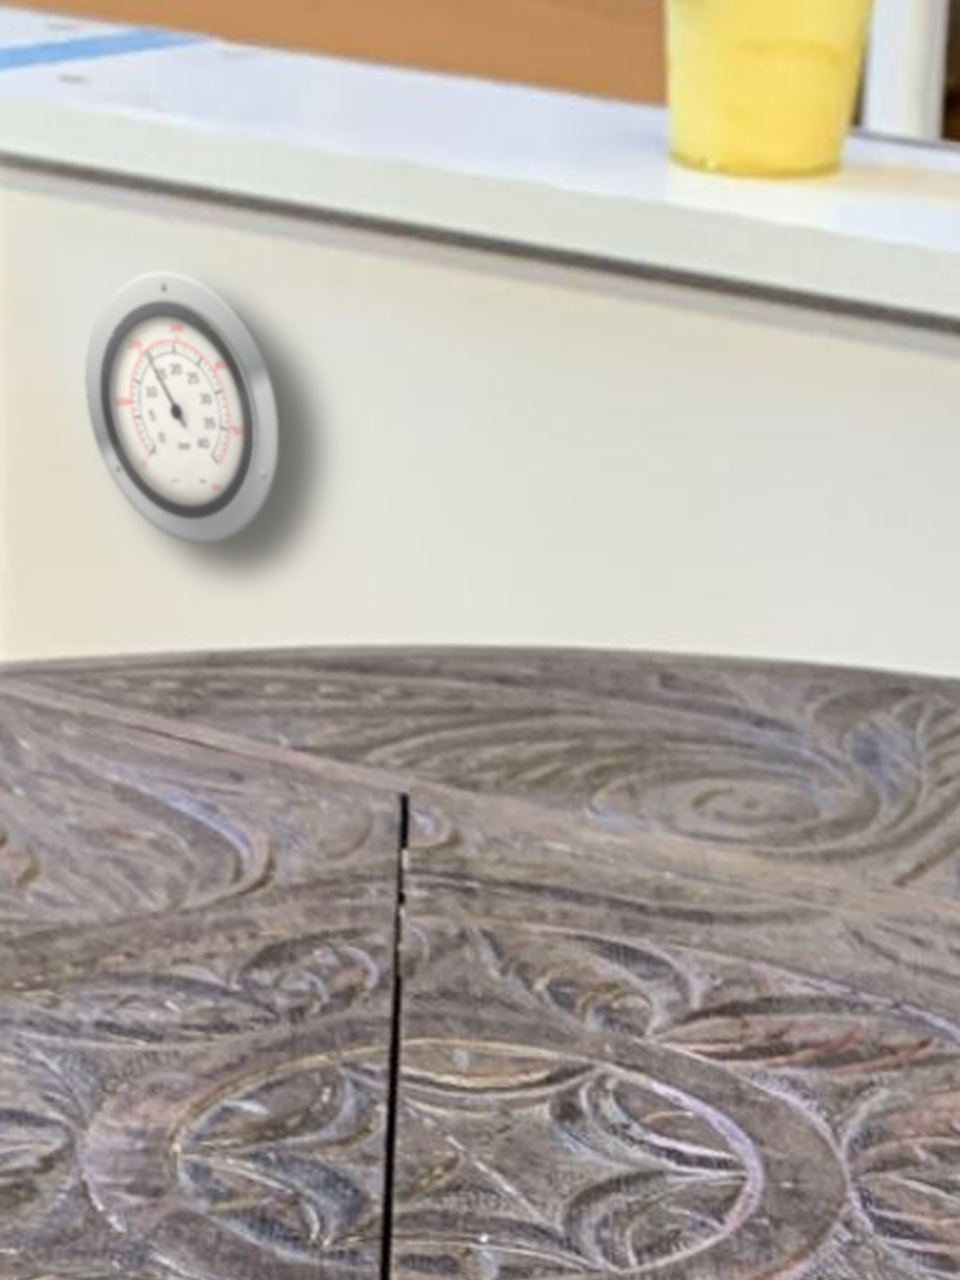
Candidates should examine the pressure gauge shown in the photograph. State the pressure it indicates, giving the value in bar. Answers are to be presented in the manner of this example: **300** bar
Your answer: **15** bar
